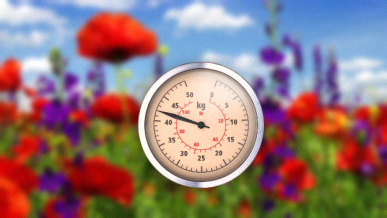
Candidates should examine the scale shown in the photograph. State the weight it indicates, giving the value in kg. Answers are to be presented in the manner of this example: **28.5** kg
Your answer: **42** kg
